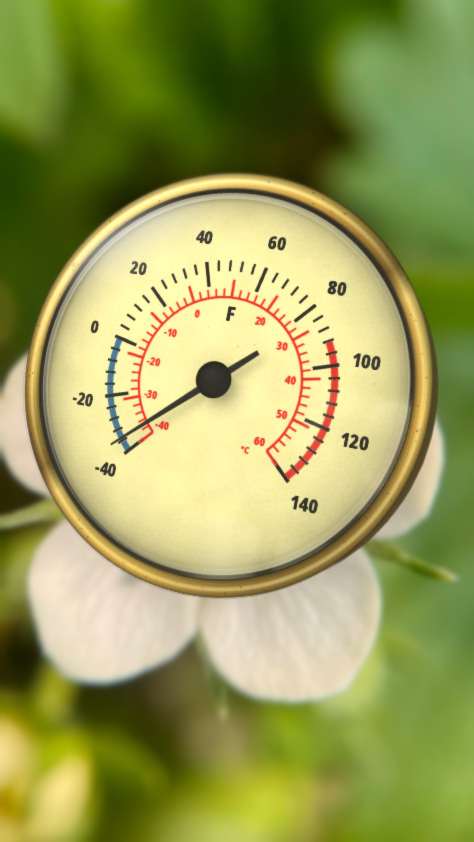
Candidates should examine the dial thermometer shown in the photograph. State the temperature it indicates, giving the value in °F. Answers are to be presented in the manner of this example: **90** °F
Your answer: **-36** °F
